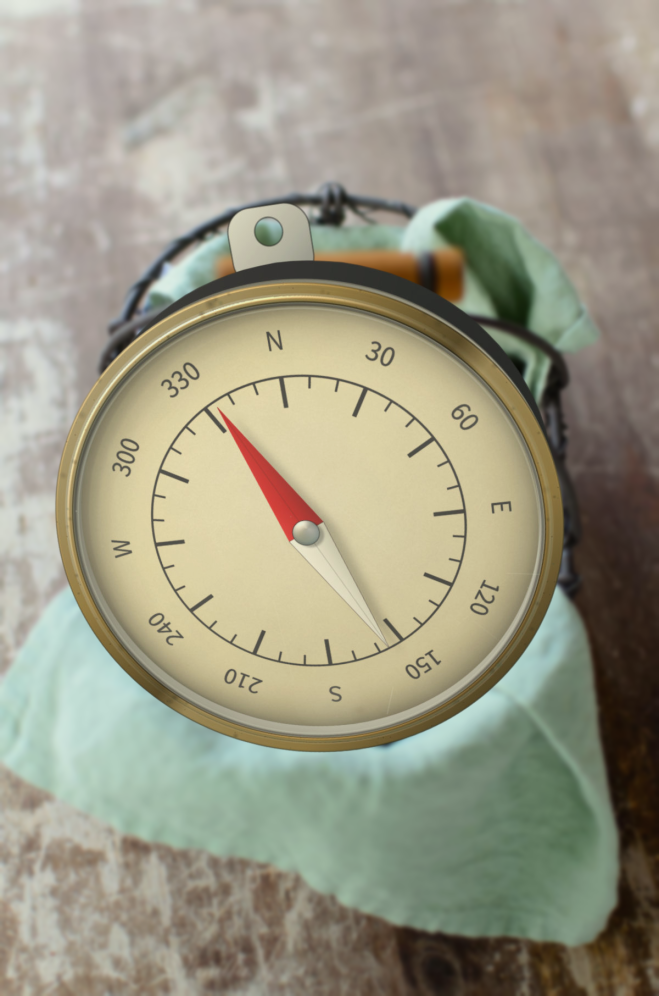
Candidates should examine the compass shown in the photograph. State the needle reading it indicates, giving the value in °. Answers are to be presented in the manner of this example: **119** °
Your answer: **335** °
